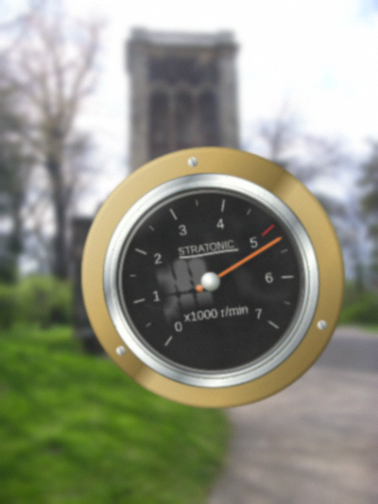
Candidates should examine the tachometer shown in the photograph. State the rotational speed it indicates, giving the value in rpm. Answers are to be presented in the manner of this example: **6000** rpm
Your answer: **5250** rpm
